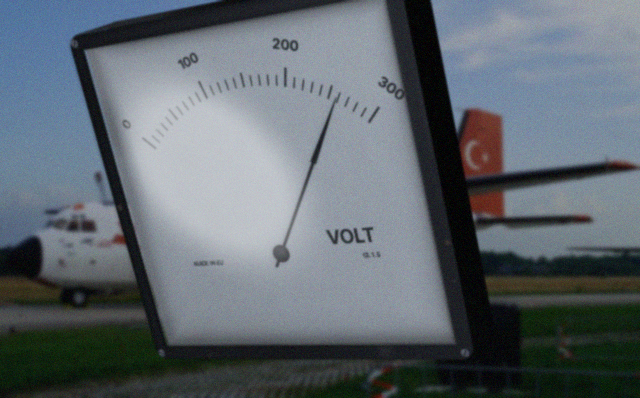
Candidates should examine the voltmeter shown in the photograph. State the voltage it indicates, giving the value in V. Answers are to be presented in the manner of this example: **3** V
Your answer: **260** V
